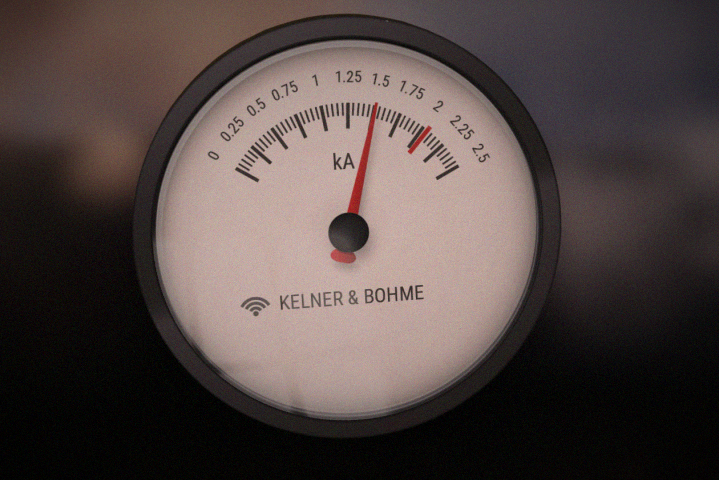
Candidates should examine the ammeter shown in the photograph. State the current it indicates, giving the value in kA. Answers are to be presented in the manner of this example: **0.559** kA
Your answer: **1.5** kA
